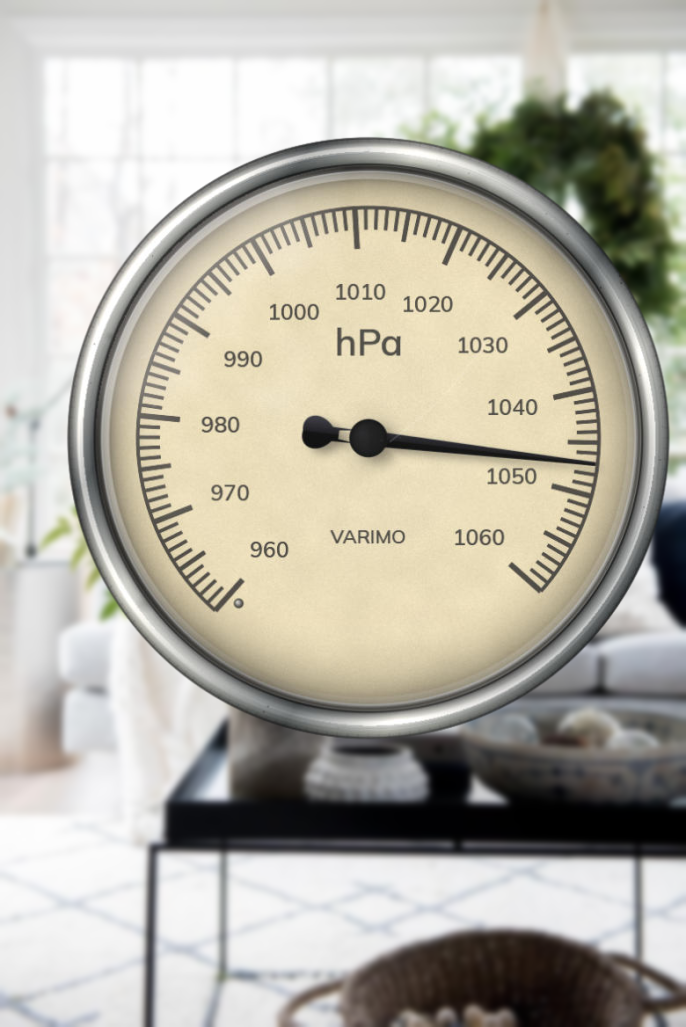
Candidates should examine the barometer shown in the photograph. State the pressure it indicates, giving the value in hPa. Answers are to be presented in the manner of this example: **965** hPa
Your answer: **1047** hPa
